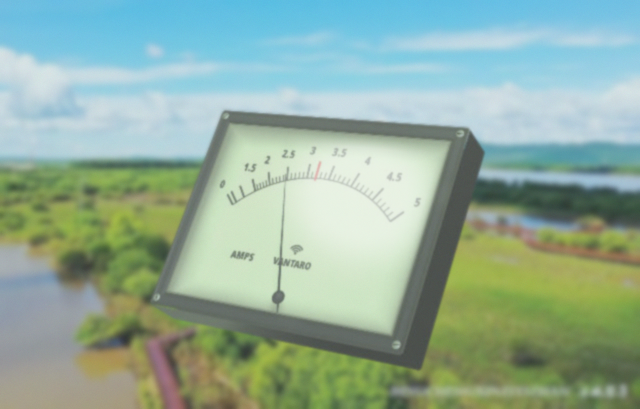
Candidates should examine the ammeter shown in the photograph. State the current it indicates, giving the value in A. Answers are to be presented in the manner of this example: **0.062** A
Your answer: **2.5** A
